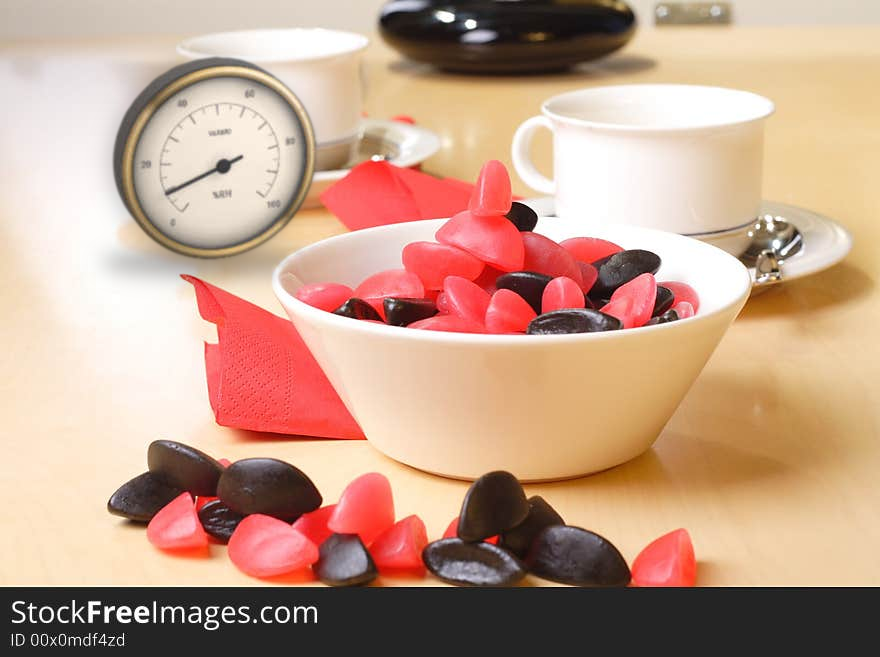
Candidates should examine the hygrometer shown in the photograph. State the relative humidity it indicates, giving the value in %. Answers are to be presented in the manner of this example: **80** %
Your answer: **10** %
